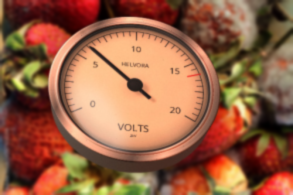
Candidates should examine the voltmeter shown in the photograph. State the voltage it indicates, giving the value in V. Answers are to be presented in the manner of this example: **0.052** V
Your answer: **6** V
